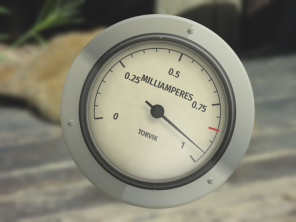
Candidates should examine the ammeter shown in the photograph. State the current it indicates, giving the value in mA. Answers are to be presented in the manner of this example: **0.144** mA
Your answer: **0.95** mA
